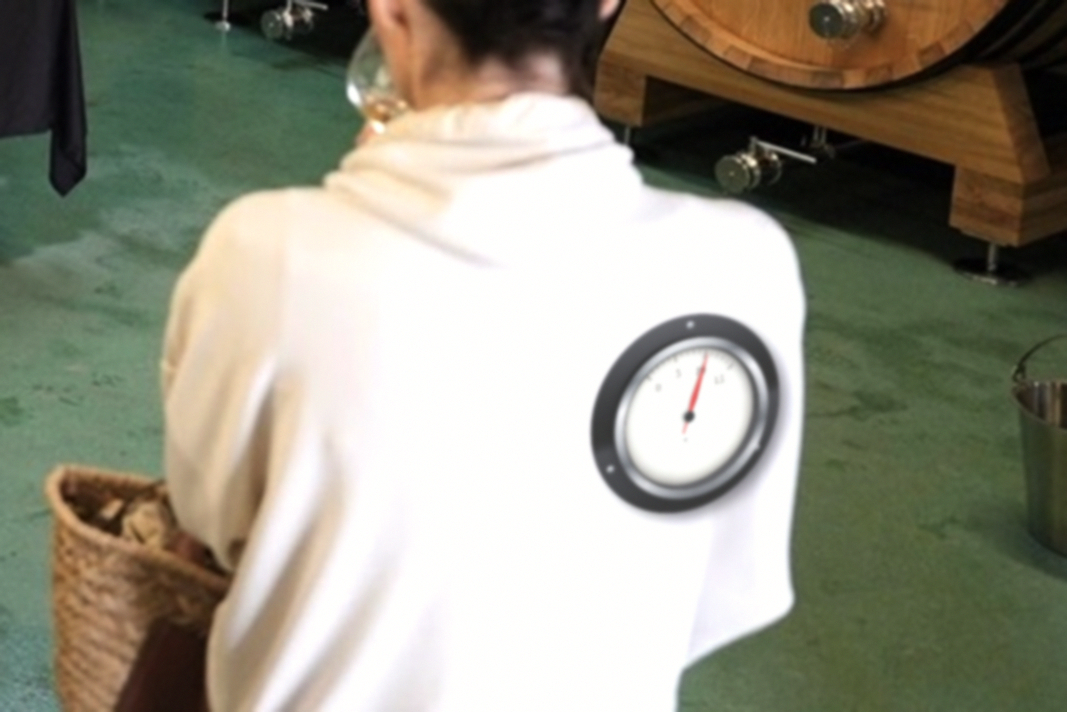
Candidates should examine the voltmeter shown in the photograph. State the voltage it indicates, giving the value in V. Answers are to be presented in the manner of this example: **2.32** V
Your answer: **10** V
